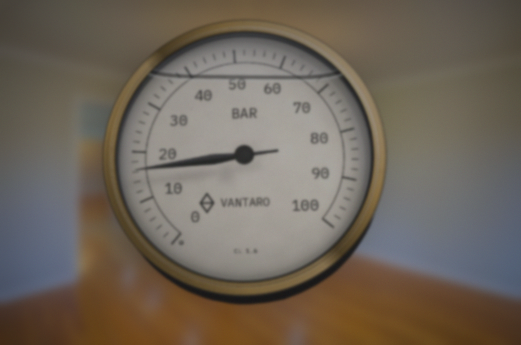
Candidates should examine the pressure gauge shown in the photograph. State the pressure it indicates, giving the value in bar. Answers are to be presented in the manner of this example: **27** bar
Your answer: **16** bar
